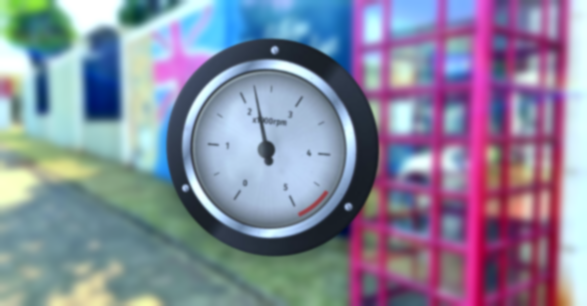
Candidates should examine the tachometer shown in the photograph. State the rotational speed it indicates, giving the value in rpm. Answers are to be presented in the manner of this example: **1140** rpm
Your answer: **2250** rpm
